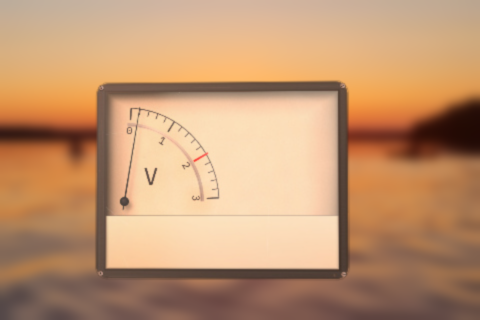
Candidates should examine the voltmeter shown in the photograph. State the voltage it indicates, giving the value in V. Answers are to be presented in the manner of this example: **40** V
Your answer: **0.2** V
